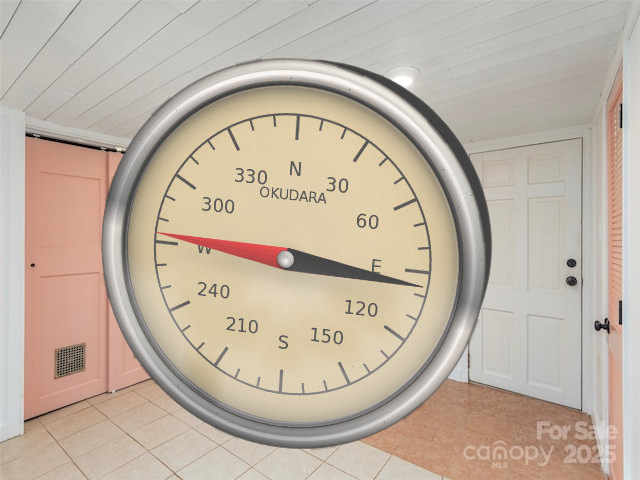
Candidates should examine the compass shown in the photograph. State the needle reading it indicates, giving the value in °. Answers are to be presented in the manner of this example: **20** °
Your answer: **275** °
